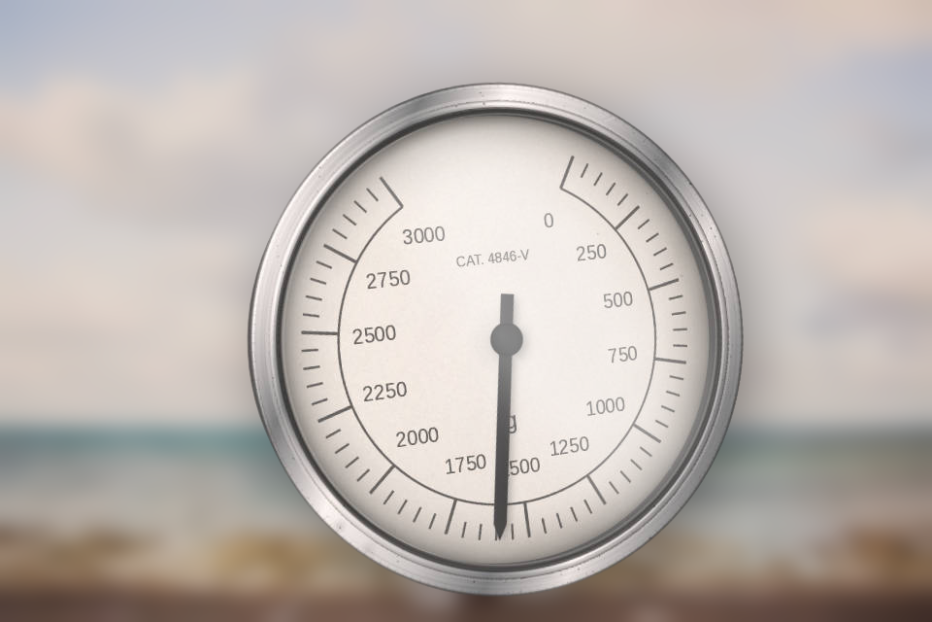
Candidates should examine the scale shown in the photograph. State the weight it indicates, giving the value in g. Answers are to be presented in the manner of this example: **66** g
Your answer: **1600** g
